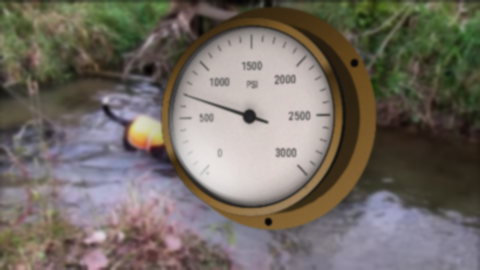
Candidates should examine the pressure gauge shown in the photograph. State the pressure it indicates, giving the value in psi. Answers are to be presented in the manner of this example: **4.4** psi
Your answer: **700** psi
